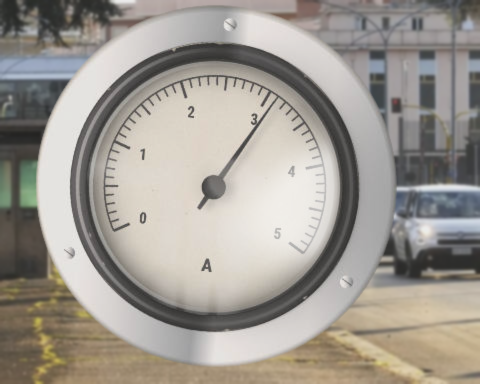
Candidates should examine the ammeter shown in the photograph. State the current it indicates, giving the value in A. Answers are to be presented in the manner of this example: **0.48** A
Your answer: **3.1** A
